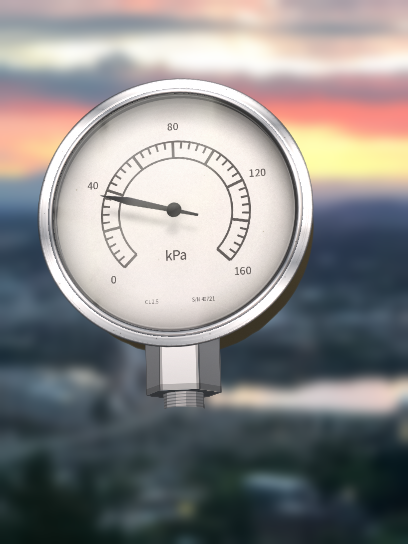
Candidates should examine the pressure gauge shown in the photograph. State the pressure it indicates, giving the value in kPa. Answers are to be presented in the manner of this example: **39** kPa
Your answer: **36** kPa
